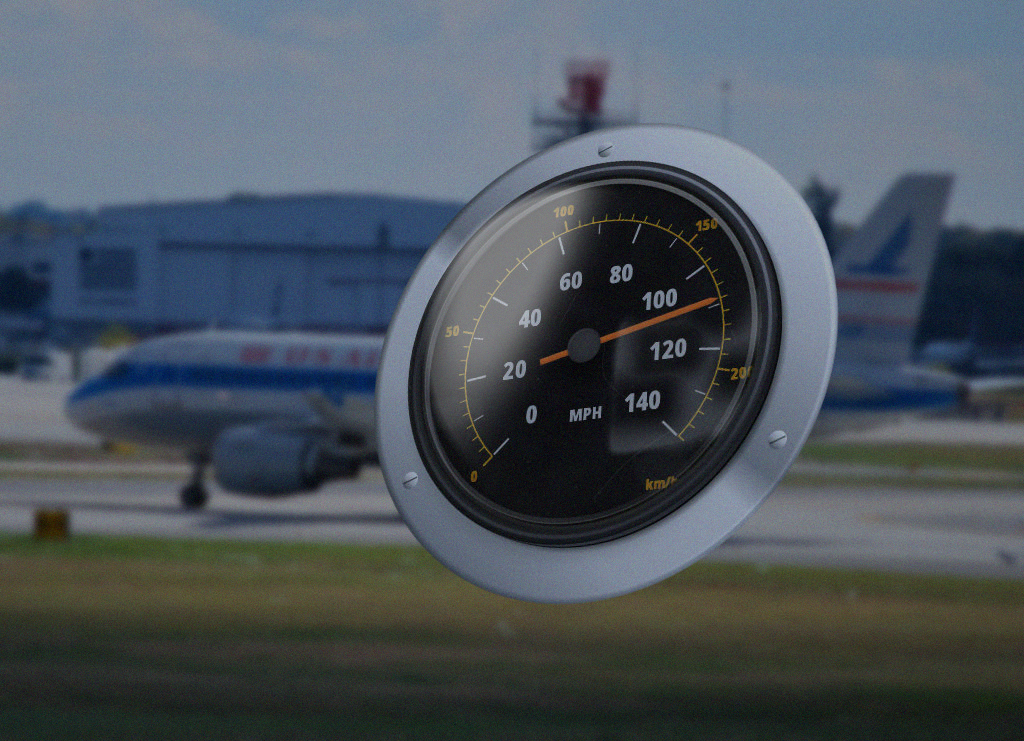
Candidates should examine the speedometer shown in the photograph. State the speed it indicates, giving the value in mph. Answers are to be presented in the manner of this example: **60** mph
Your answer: **110** mph
